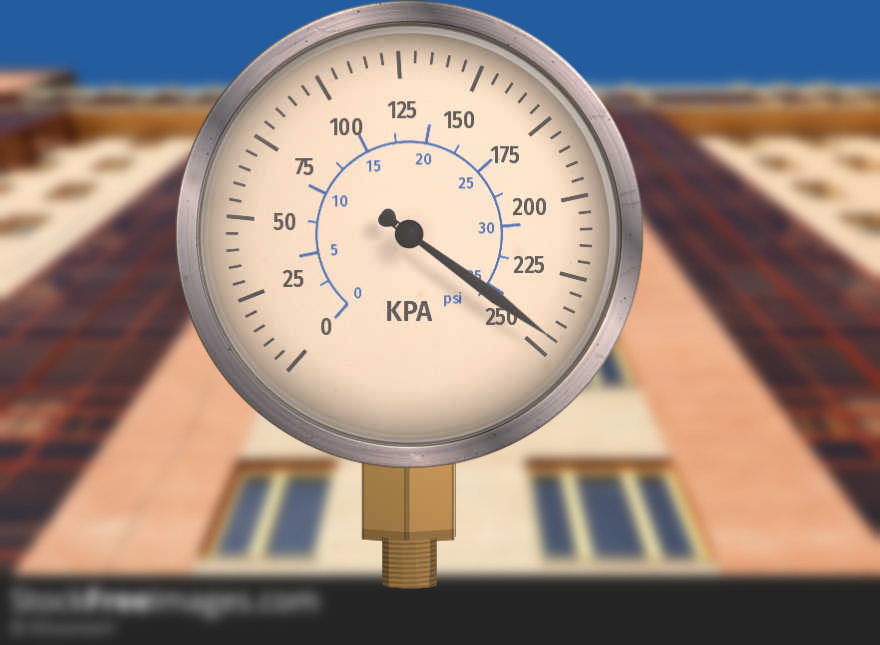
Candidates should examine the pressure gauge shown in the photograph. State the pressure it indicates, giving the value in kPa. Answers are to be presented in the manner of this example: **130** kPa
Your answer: **245** kPa
